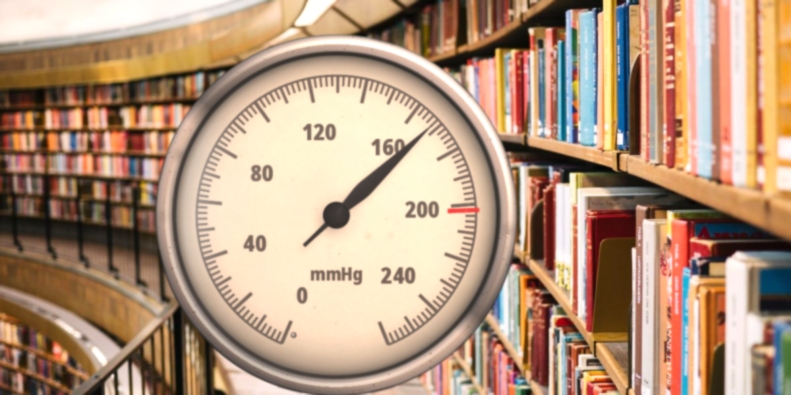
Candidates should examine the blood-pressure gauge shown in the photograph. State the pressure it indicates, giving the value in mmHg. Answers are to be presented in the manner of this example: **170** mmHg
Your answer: **168** mmHg
